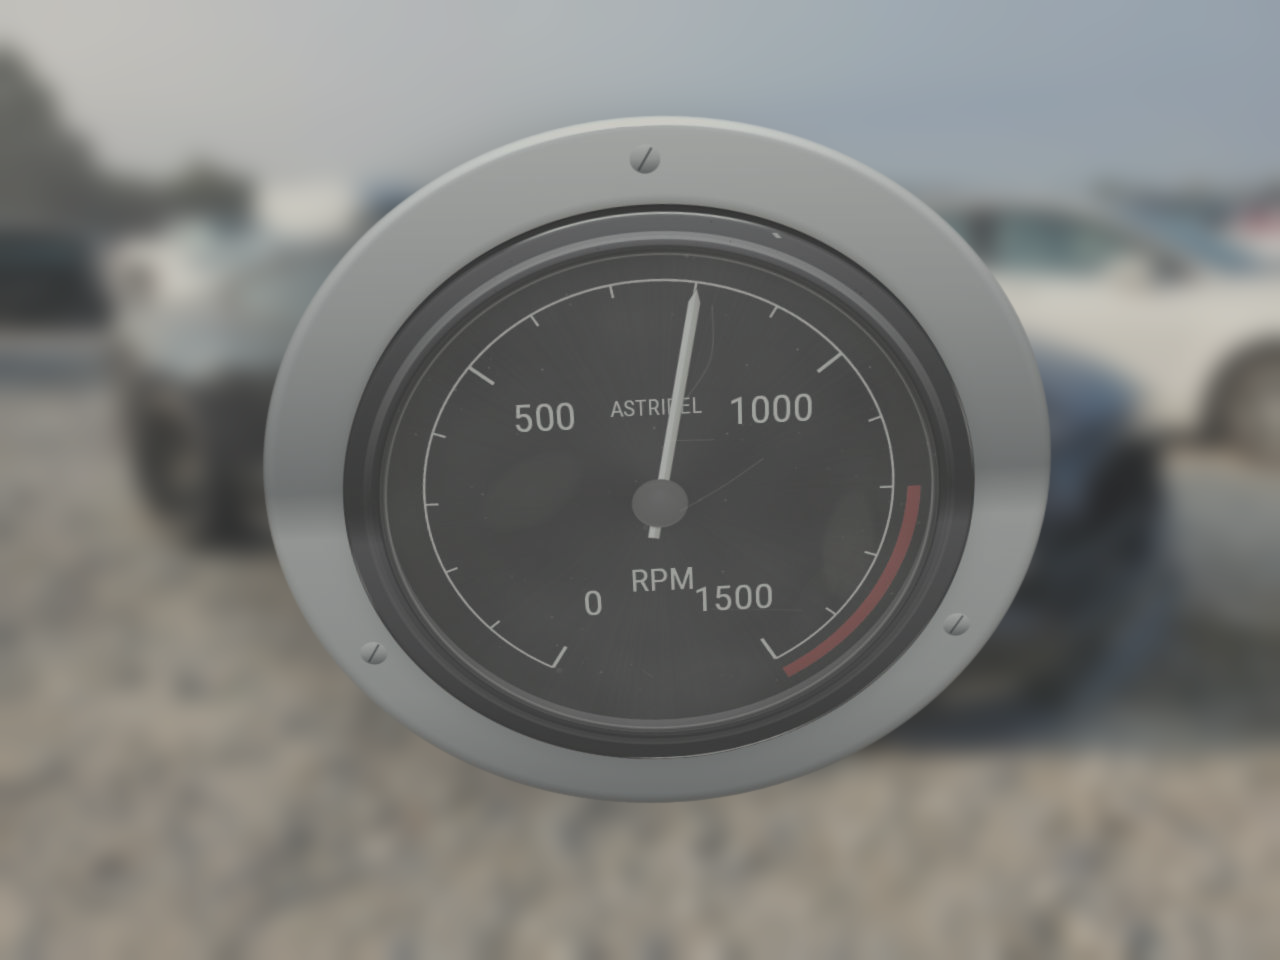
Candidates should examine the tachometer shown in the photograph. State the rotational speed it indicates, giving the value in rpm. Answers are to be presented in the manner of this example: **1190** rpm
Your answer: **800** rpm
